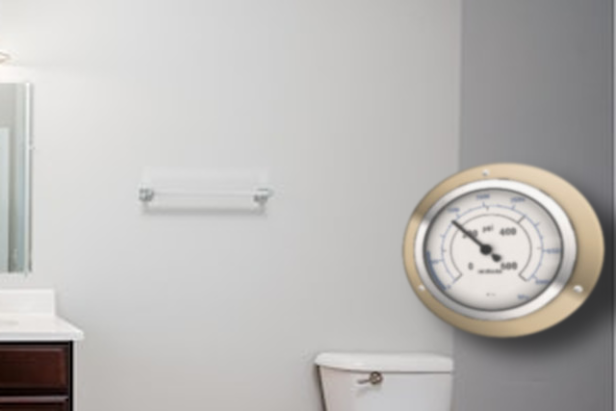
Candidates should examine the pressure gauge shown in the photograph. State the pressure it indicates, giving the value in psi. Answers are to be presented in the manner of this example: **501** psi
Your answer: **200** psi
